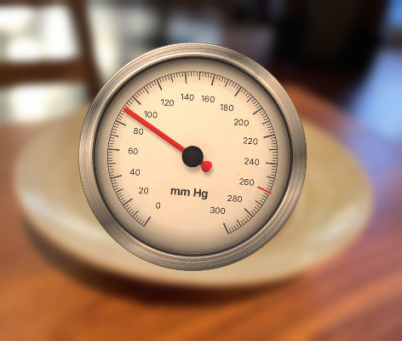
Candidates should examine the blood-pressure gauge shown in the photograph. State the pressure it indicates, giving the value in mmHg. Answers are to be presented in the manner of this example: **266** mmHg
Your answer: **90** mmHg
